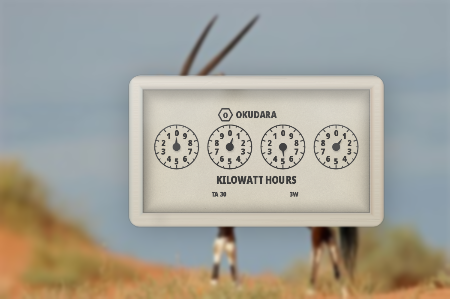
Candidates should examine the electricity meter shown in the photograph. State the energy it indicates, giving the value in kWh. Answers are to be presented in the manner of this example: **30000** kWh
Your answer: **51** kWh
